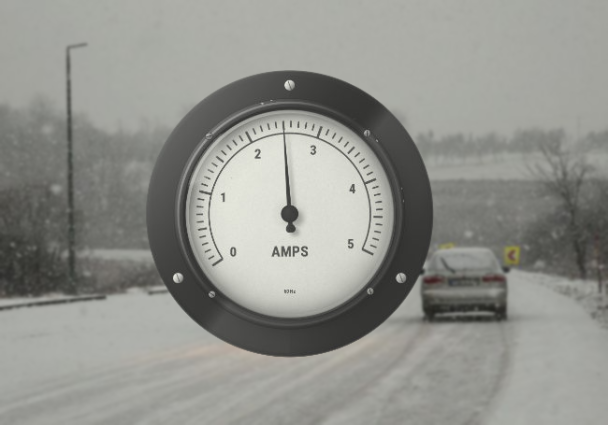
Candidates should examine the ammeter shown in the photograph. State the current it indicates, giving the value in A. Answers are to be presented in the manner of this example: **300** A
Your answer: **2.5** A
